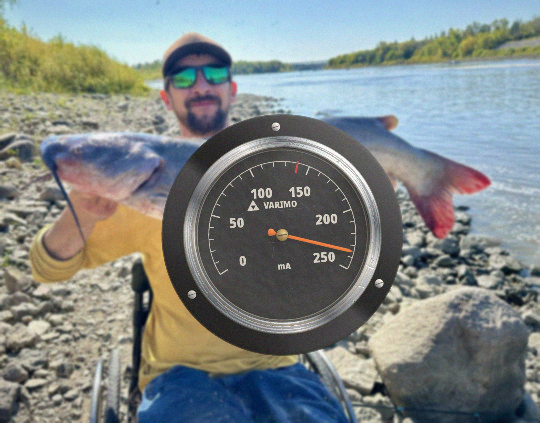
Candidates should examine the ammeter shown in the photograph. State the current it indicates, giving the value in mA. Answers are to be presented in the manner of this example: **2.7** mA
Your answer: **235** mA
